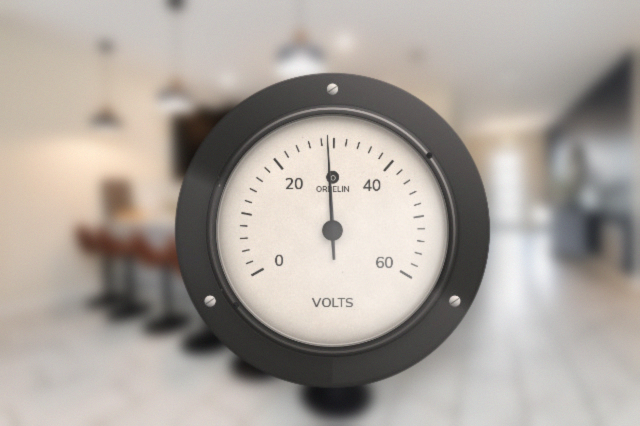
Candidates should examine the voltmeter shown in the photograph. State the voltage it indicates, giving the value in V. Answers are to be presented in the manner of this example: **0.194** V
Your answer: **29** V
